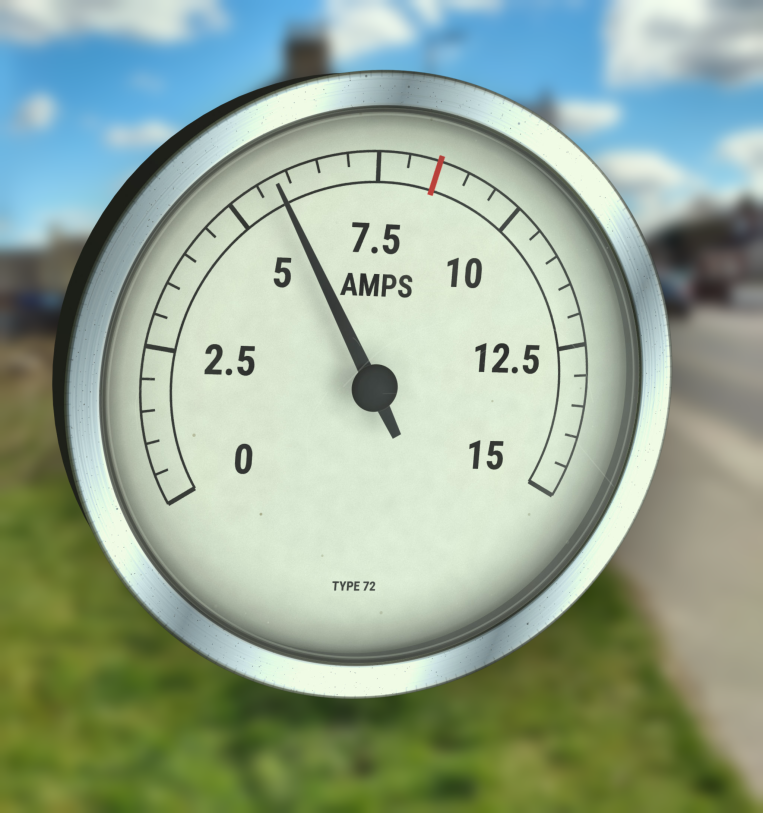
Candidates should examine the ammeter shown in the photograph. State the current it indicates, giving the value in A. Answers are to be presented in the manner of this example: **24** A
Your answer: **5.75** A
